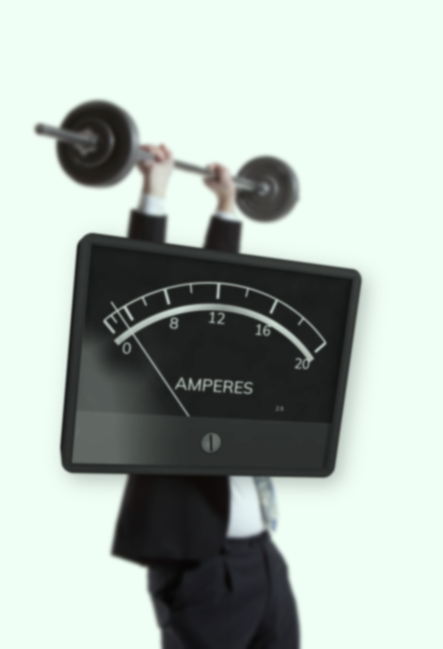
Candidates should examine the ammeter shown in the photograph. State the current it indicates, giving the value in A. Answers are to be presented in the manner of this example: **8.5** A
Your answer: **3** A
